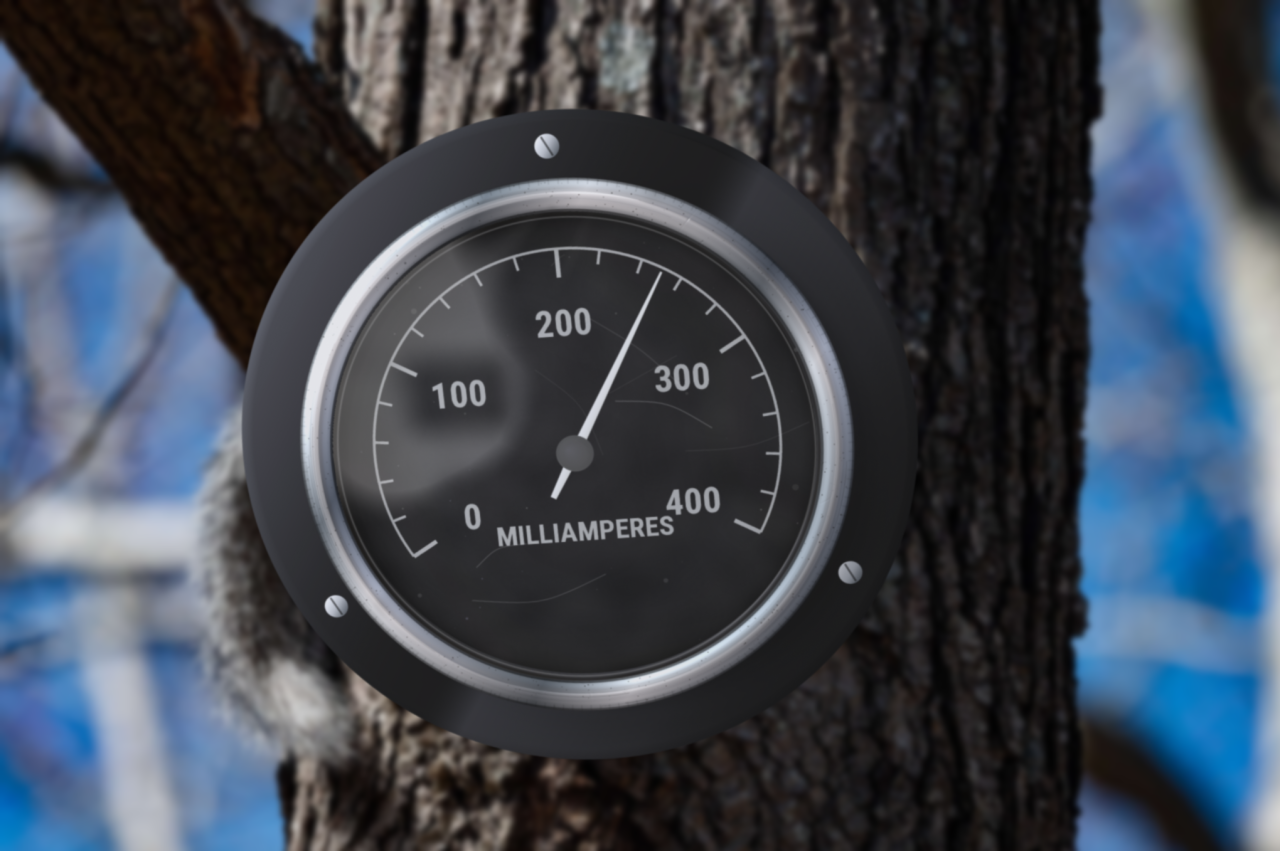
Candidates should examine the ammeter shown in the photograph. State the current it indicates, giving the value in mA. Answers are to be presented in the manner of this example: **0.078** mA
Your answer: **250** mA
